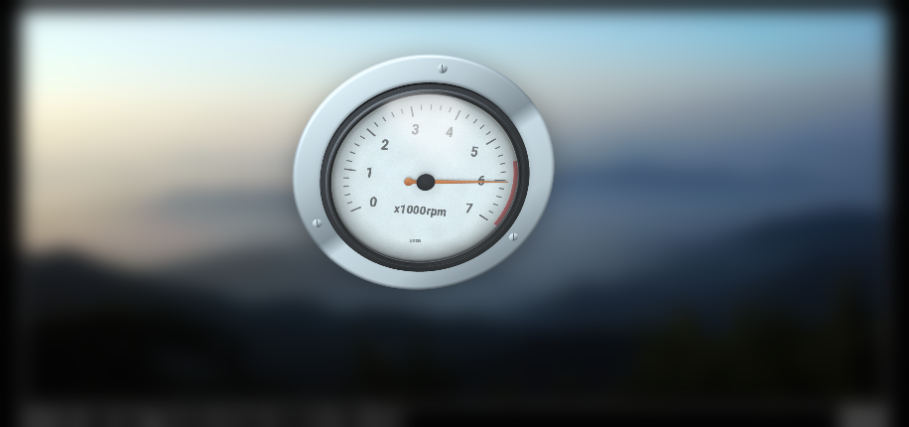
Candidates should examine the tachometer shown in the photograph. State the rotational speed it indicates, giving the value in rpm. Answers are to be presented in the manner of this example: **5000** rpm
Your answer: **6000** rpm
